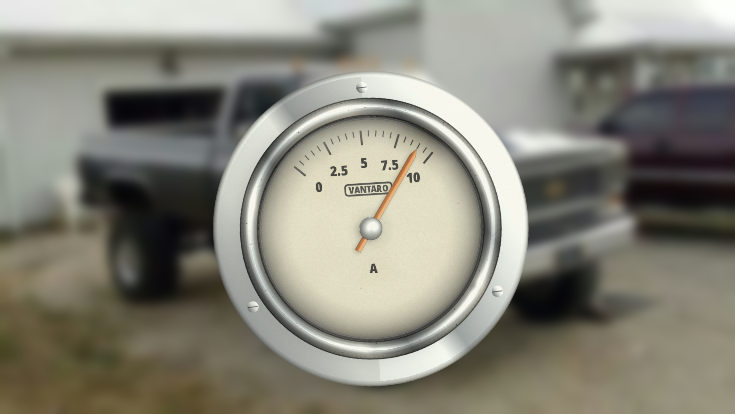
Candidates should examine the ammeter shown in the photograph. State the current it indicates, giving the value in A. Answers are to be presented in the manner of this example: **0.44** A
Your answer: **9** A
